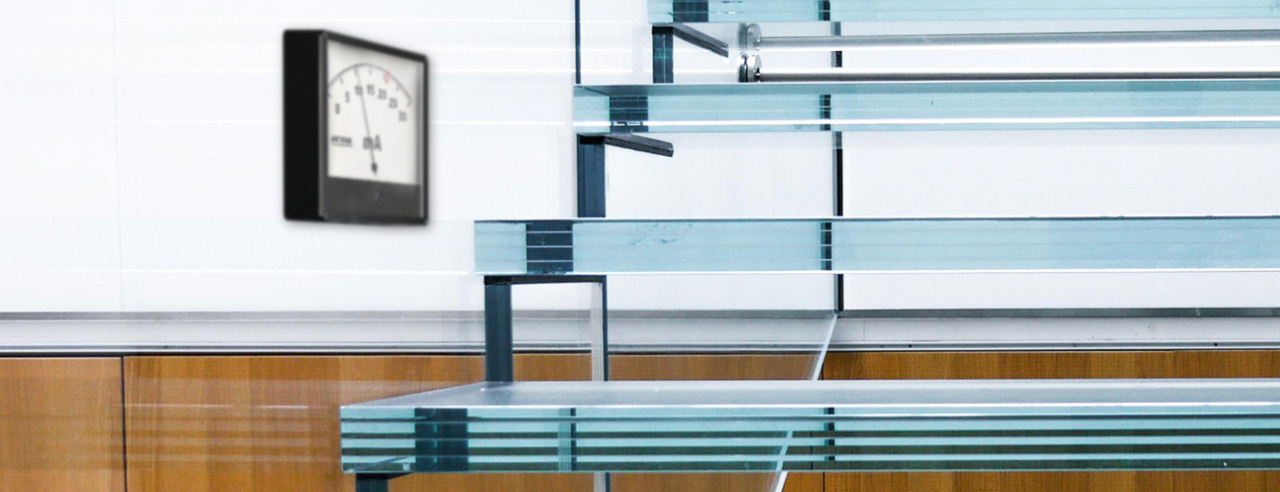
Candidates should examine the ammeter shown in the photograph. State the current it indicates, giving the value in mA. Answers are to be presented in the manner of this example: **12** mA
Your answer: **10** mA
